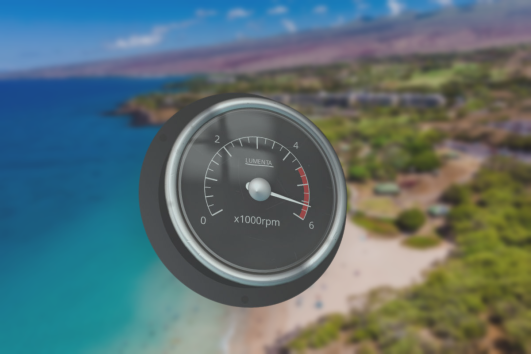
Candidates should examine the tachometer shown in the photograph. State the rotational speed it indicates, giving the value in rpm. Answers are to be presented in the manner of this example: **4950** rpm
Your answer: **5625** rpm
